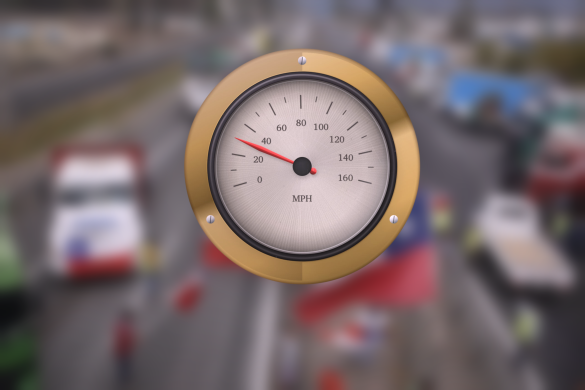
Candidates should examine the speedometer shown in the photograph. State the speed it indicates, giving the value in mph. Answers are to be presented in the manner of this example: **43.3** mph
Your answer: **30** mph
